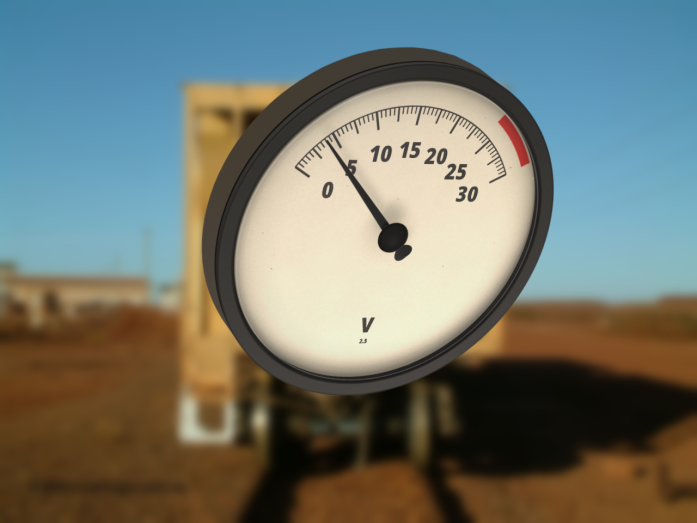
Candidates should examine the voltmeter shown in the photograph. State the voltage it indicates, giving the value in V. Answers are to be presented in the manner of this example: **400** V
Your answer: **4** V
